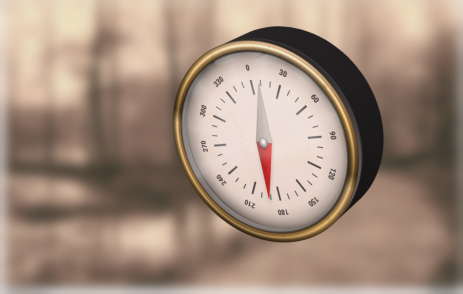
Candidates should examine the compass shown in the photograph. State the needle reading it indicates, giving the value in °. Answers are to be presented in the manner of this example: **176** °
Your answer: **190** °
